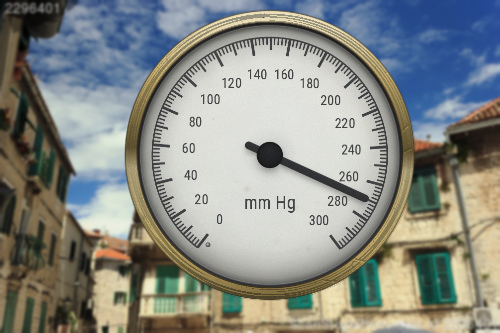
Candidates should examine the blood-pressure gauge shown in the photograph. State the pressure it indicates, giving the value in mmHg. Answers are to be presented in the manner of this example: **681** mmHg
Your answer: **270** mmHg
